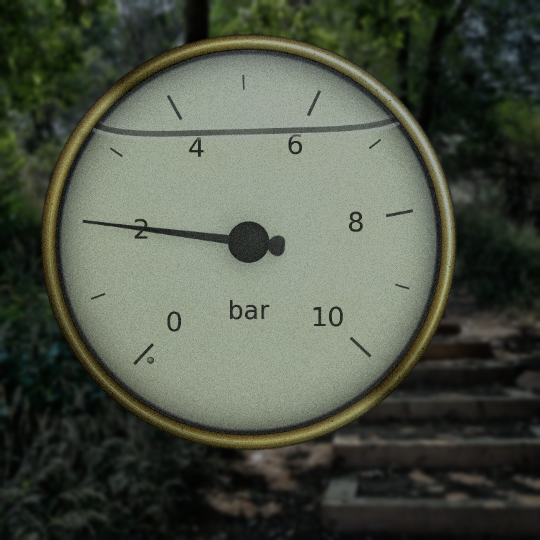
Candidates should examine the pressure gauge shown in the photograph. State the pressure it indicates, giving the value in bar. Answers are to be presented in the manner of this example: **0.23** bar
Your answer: **2** bar
